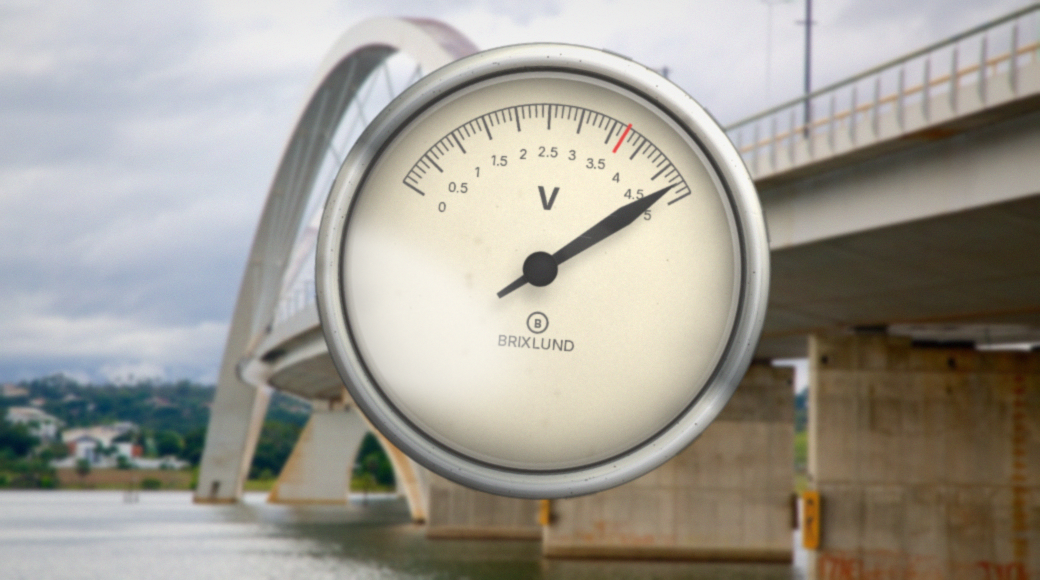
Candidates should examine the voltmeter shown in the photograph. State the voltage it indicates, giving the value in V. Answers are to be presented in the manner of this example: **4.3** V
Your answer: **4.8** V
